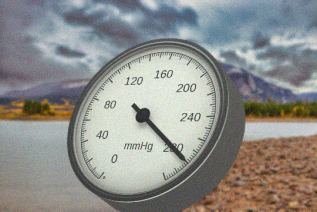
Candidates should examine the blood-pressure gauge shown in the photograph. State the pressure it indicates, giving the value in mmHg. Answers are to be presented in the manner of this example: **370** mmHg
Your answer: **280** mmHg
